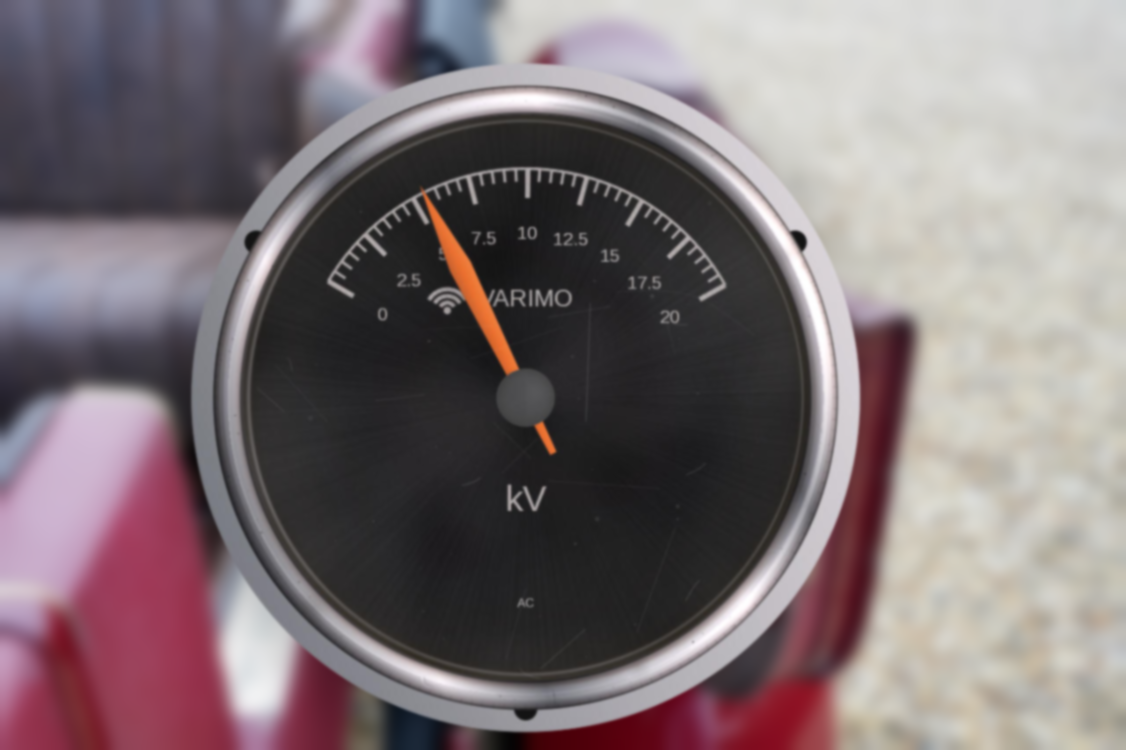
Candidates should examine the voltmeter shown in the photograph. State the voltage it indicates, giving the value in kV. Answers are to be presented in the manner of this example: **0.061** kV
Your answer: **5.5** kV
